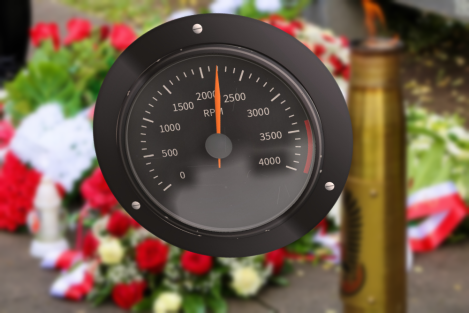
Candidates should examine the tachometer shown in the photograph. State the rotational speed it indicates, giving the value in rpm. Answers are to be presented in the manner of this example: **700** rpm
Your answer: **2200** rpm
